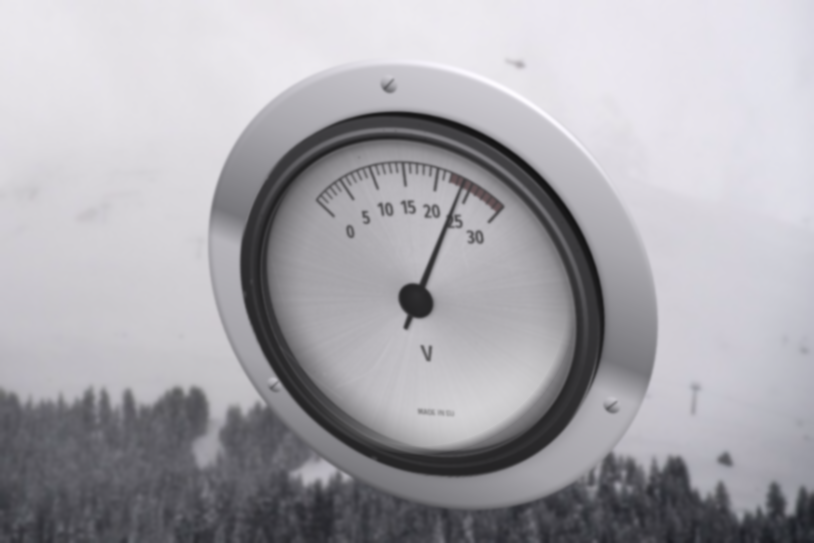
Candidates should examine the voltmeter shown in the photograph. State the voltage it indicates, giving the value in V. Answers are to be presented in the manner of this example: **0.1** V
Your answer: **24** V
